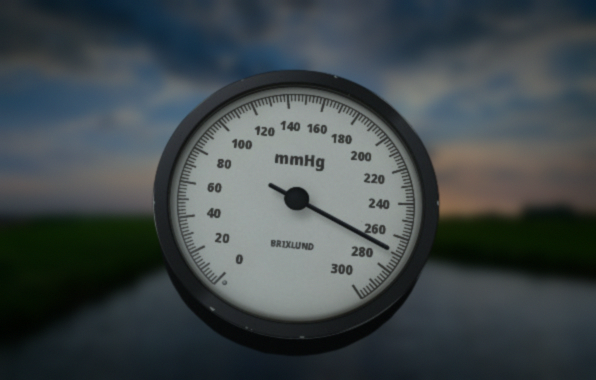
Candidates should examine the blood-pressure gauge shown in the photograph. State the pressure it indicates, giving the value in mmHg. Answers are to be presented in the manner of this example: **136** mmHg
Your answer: **270** mmHg
